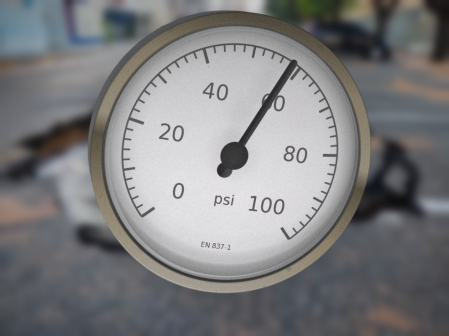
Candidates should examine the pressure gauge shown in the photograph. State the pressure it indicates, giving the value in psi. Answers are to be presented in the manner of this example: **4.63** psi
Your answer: **58** psi
